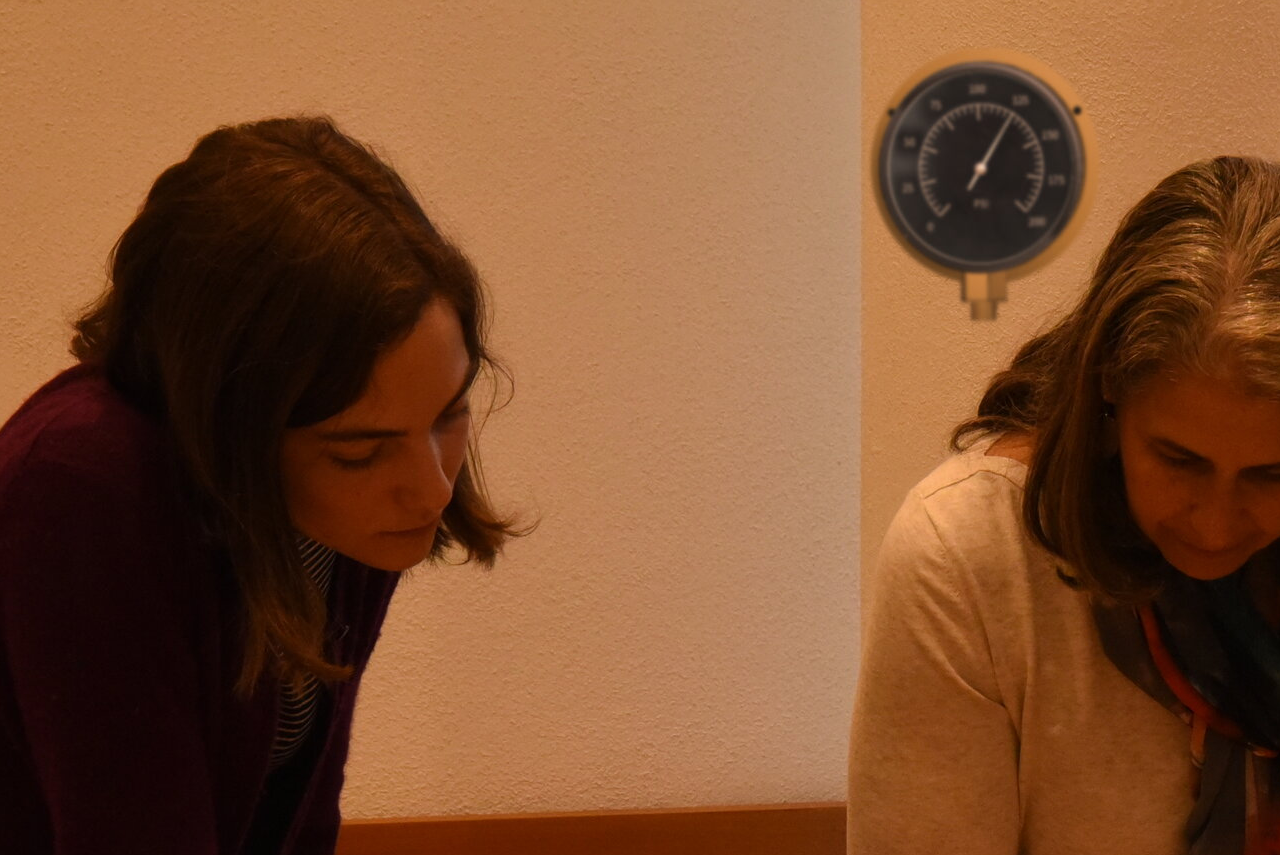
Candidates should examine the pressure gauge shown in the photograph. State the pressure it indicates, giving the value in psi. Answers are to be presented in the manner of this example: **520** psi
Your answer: **125** psi
